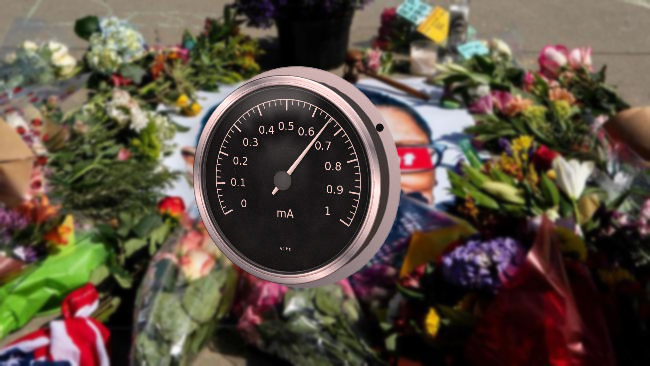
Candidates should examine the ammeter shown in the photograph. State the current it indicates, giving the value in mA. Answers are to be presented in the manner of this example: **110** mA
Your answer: **0.66** mA
